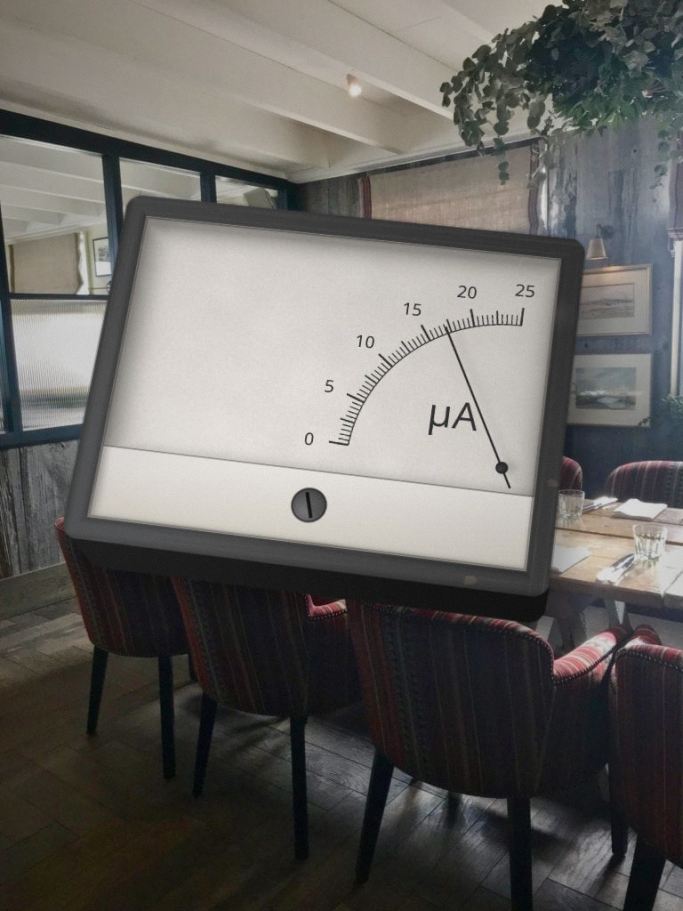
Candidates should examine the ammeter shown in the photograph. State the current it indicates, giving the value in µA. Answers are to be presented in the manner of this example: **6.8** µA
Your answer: **17** µA
